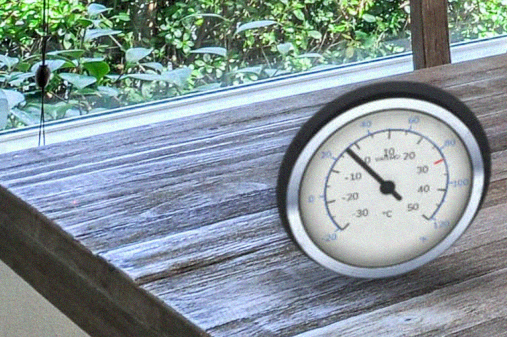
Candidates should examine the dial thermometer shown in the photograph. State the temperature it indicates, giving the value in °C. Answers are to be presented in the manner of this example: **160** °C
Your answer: **-2.5** °C
